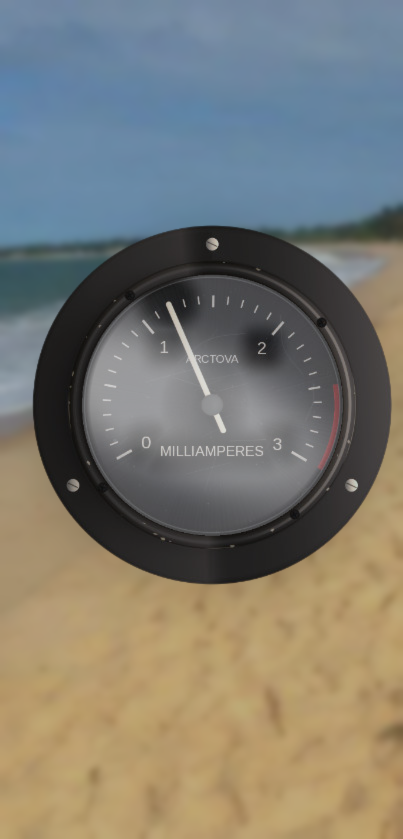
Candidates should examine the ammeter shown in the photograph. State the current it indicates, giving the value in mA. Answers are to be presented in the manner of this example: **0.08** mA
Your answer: **1.2** mA
